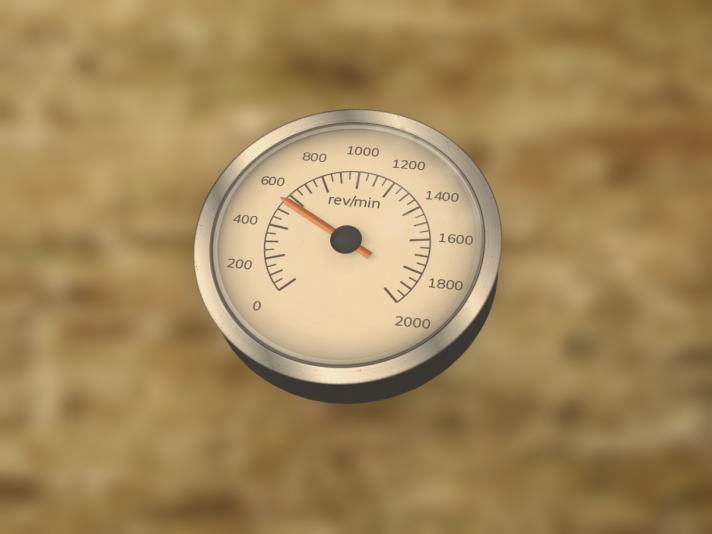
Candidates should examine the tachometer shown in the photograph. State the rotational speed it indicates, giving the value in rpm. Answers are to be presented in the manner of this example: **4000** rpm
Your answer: **550** rpm
